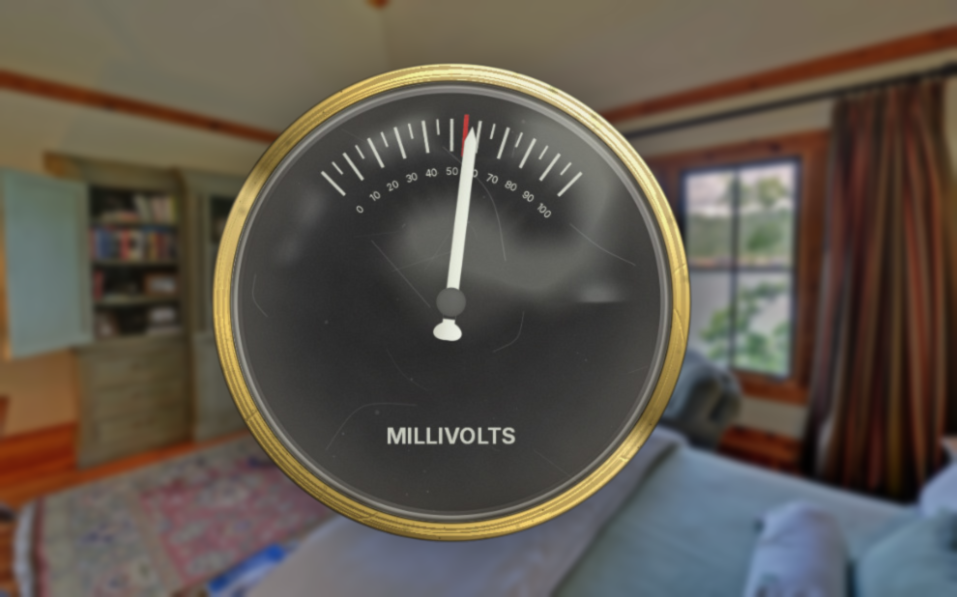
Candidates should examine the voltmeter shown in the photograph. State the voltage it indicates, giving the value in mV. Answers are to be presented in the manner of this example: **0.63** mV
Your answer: **57.5** mV
